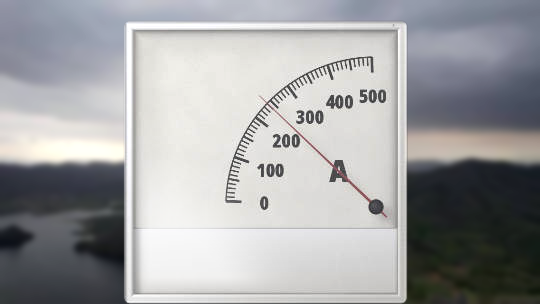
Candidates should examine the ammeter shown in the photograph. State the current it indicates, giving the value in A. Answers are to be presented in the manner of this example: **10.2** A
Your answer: **240** A
